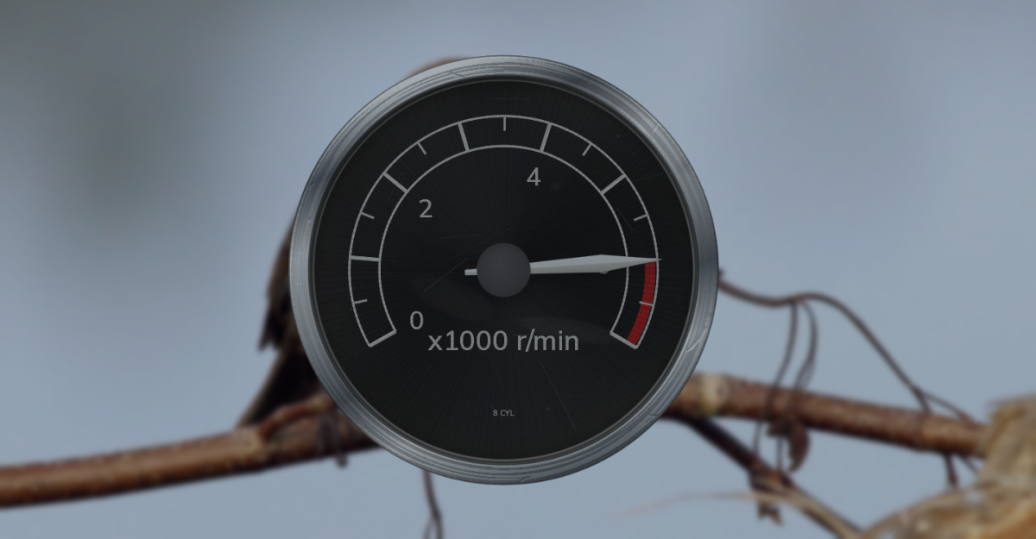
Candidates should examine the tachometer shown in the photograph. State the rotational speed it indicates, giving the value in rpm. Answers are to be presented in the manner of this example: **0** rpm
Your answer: **6000** rpm
